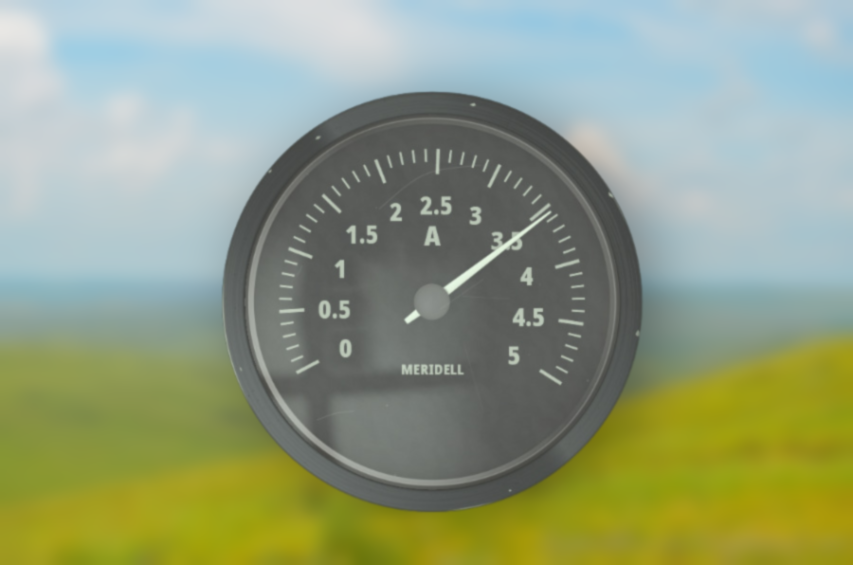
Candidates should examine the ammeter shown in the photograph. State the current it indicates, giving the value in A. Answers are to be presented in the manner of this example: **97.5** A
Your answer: **3.55** A
